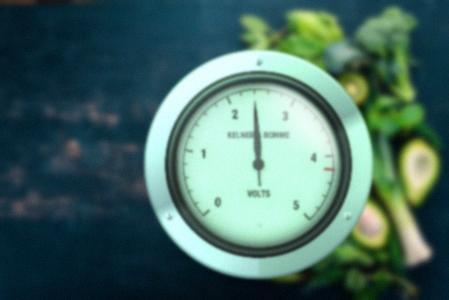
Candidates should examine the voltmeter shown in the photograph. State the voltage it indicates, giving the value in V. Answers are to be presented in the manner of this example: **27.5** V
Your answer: **2.4** V
